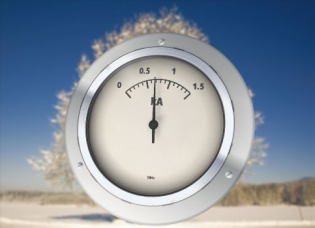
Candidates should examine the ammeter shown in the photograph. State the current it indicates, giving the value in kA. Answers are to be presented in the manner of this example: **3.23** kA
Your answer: **0.7** kA
